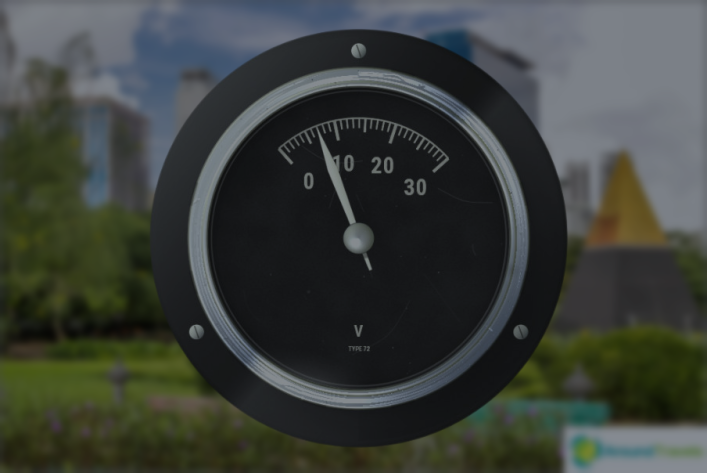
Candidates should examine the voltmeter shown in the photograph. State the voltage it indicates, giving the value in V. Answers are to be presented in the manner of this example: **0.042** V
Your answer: **7** V
